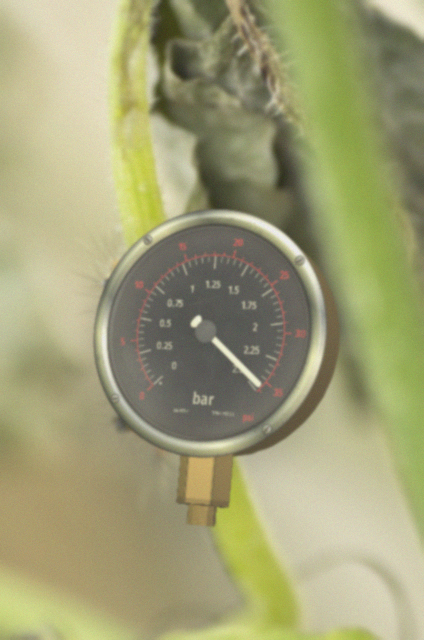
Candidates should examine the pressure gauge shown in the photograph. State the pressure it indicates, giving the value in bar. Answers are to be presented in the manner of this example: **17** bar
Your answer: **2.45** bar
